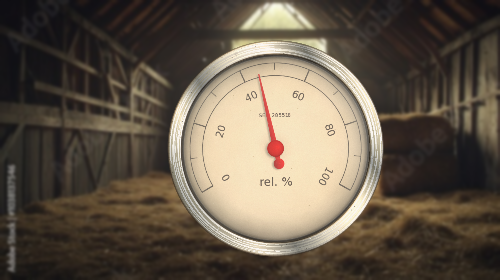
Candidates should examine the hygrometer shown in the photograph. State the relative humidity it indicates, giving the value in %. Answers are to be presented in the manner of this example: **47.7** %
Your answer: **45** %
